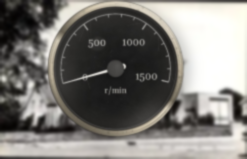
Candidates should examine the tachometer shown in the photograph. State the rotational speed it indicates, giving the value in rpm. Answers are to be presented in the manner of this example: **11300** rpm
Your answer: **0** rpm
